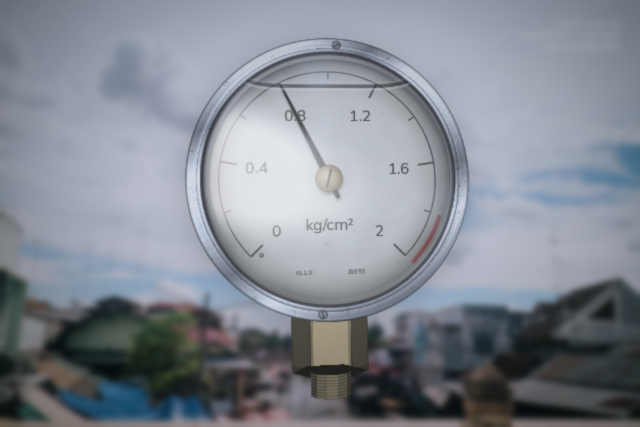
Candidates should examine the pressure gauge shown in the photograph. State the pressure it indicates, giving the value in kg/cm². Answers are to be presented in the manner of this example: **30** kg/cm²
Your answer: **0.8** kg/cm²
